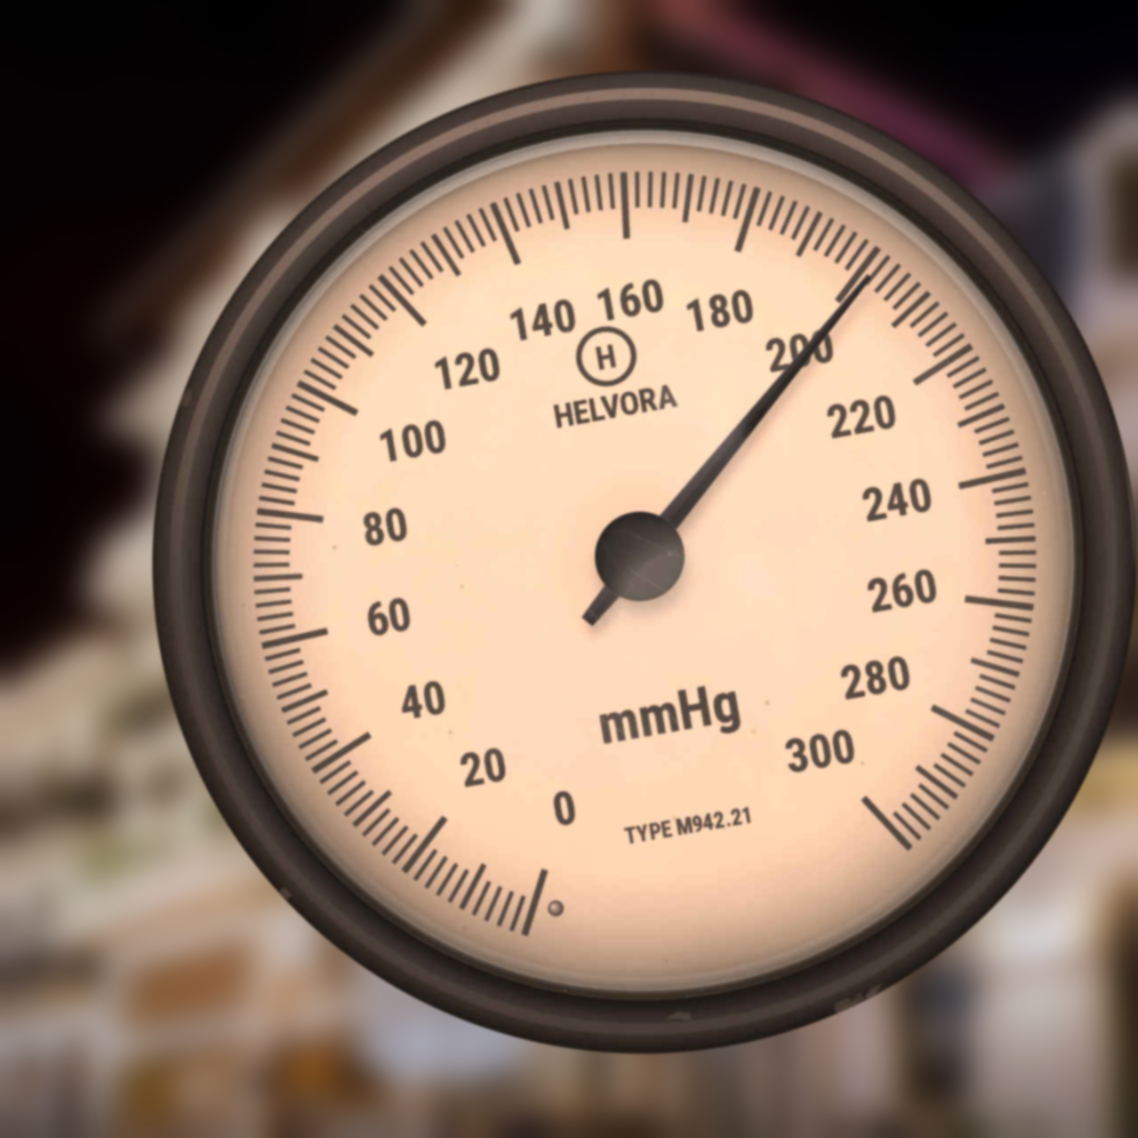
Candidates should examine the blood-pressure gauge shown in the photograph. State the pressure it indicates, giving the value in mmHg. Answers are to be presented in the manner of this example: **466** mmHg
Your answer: **202** mmHg
